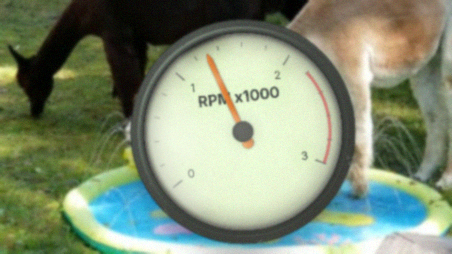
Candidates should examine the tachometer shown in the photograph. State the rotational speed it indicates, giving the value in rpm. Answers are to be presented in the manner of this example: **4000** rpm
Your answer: **1300** rpm
